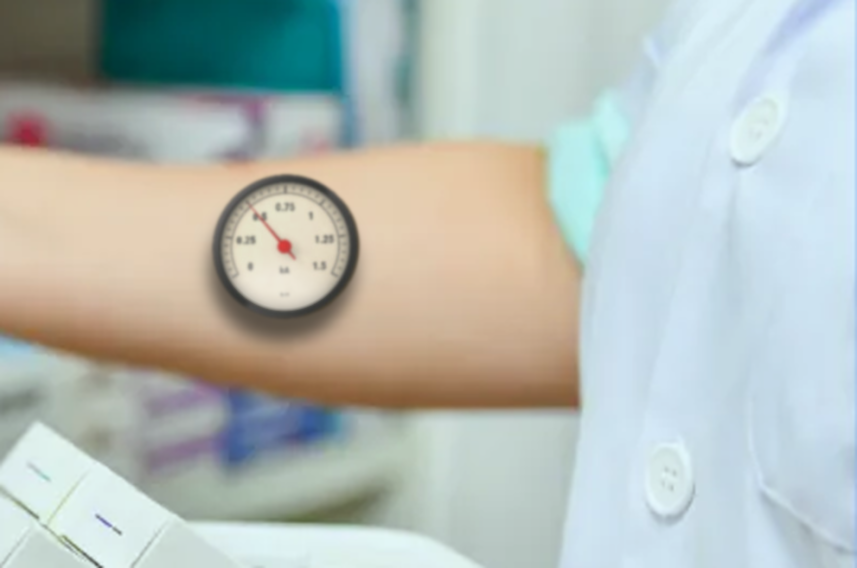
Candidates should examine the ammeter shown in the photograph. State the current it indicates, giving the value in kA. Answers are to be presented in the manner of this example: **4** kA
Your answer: **0.5** kA
